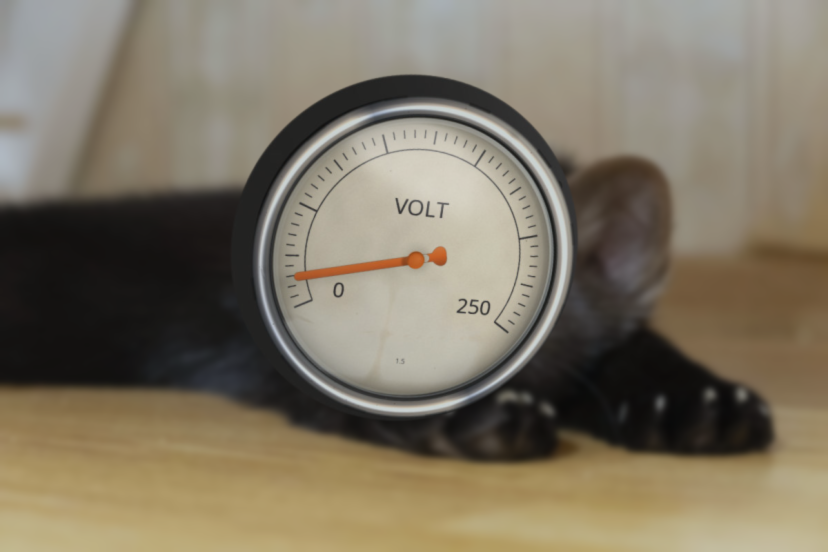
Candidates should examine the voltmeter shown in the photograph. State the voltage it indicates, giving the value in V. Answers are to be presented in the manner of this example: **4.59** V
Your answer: **15** V
